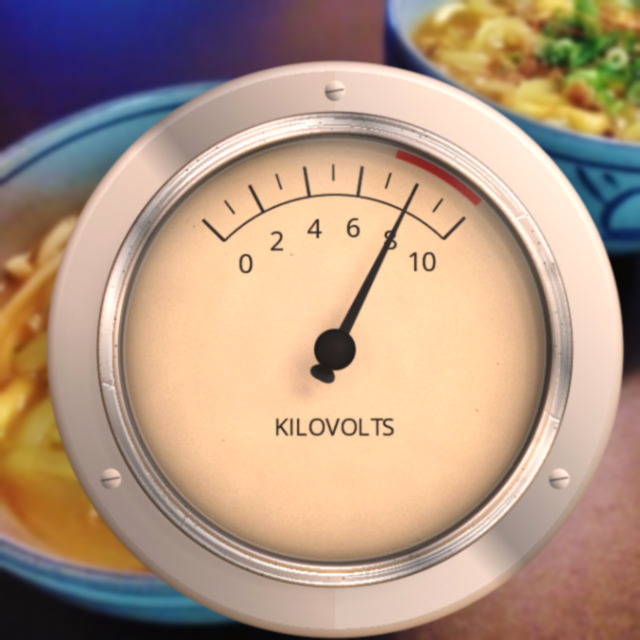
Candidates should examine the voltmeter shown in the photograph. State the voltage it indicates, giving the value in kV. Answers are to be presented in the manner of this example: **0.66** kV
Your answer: **8** kV
